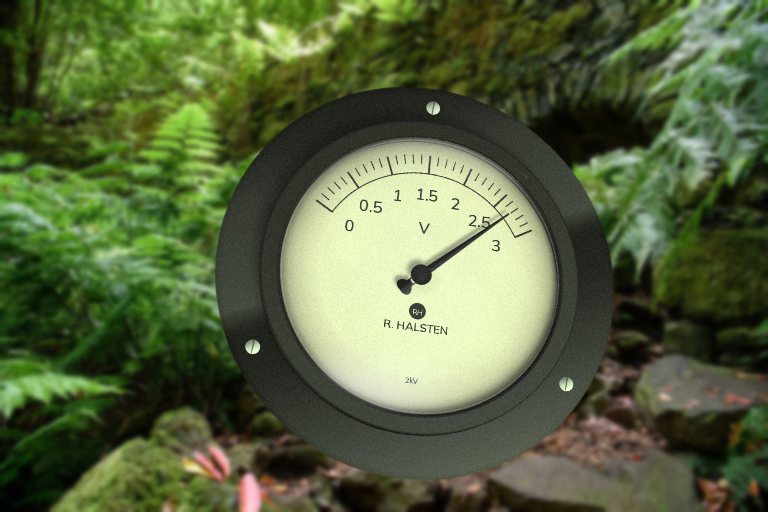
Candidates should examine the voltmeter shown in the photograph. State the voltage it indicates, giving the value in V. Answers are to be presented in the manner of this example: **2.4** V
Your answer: **2.7** V
